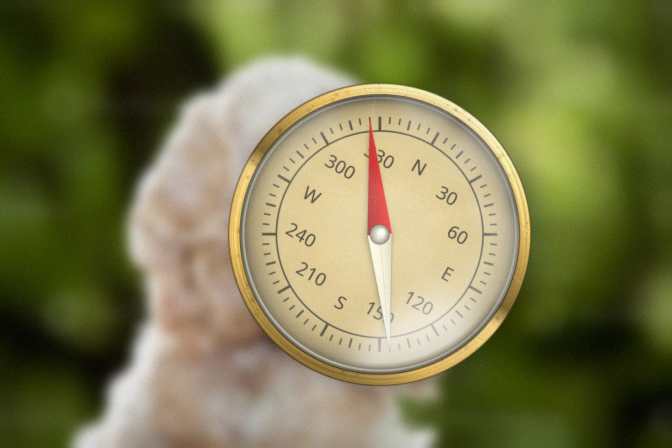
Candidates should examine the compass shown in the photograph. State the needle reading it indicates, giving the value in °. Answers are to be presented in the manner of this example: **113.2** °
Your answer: **325** °
